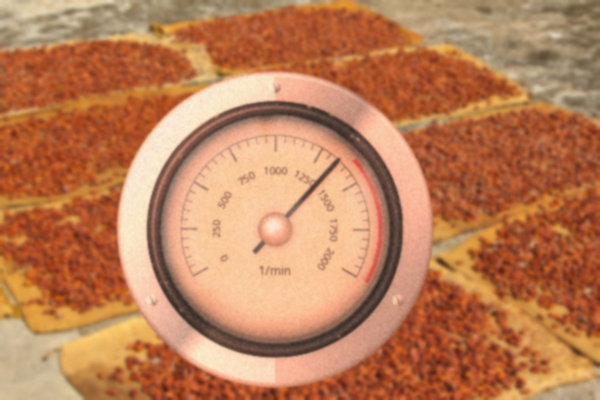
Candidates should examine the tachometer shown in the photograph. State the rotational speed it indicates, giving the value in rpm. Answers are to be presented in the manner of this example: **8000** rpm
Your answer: **1350** rpm
